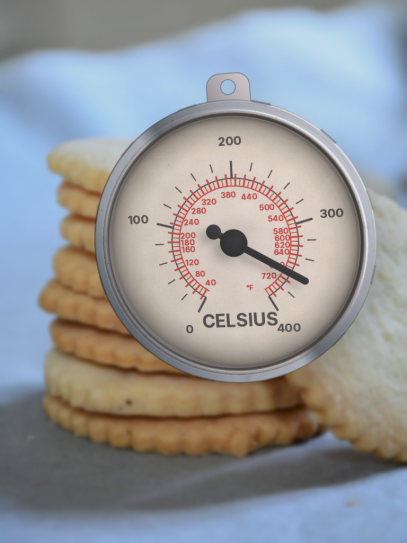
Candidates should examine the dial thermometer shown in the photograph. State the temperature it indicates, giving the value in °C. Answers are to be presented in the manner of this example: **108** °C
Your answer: **360** °C
